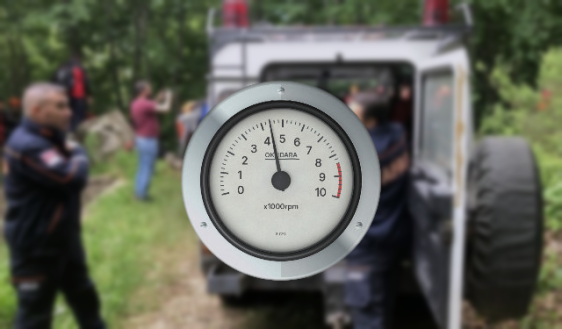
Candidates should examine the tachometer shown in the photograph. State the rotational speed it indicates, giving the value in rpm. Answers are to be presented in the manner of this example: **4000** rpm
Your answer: **4400** rpm
